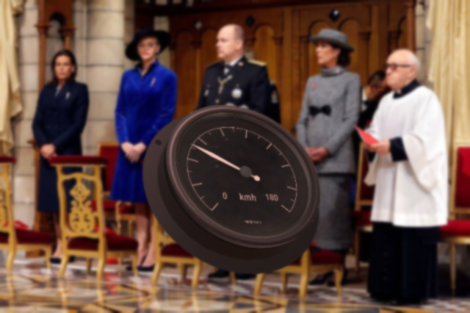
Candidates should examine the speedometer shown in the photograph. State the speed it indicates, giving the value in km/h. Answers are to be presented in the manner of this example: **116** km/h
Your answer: **50** km/h
